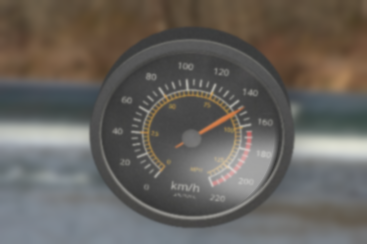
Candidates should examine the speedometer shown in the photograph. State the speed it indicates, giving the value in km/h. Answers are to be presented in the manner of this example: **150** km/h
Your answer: **145** km/h
